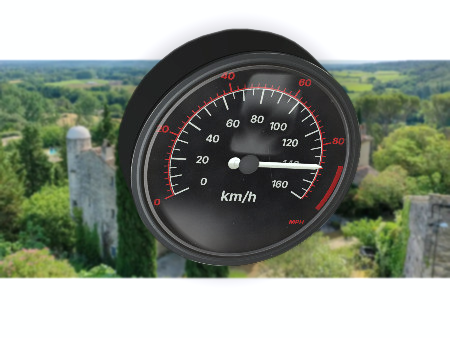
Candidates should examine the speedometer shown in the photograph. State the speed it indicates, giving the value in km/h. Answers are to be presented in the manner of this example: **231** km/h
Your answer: **140** km/h
